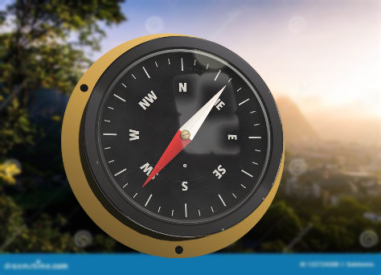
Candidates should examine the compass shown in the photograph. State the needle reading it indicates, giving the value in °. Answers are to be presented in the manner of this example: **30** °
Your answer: **220** °
